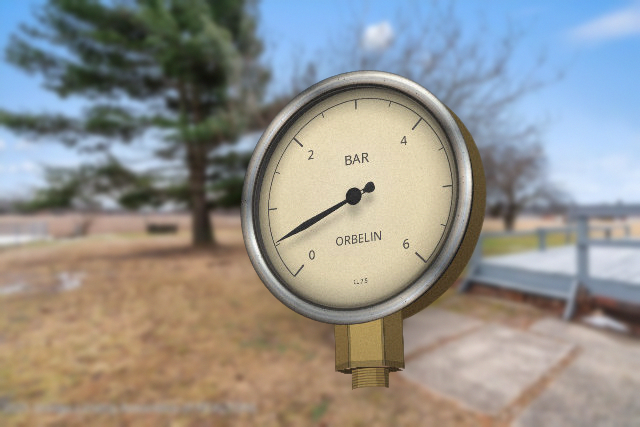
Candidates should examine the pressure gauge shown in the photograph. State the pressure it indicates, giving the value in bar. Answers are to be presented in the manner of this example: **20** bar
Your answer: **0.5** bar
